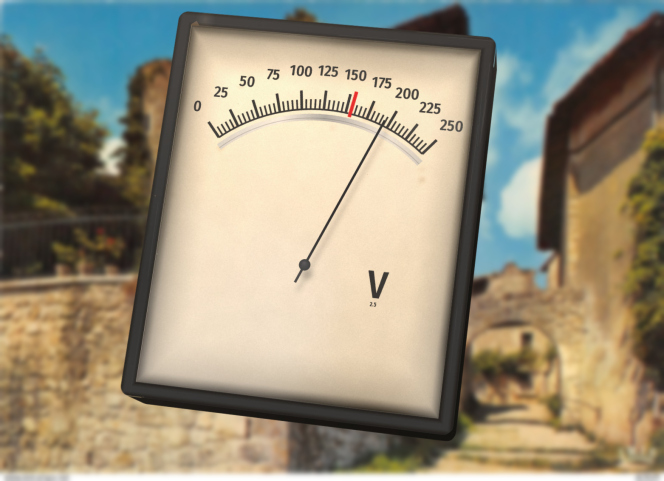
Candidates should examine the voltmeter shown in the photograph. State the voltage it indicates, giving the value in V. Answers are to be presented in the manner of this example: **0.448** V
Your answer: **195** V
